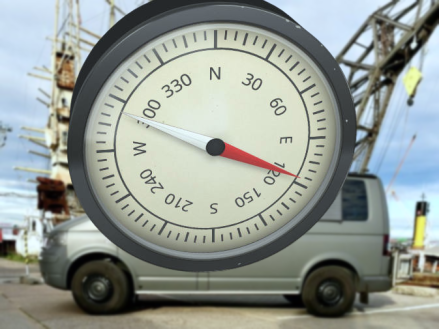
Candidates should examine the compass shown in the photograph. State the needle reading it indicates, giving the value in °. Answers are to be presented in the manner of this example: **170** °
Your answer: **115** °
